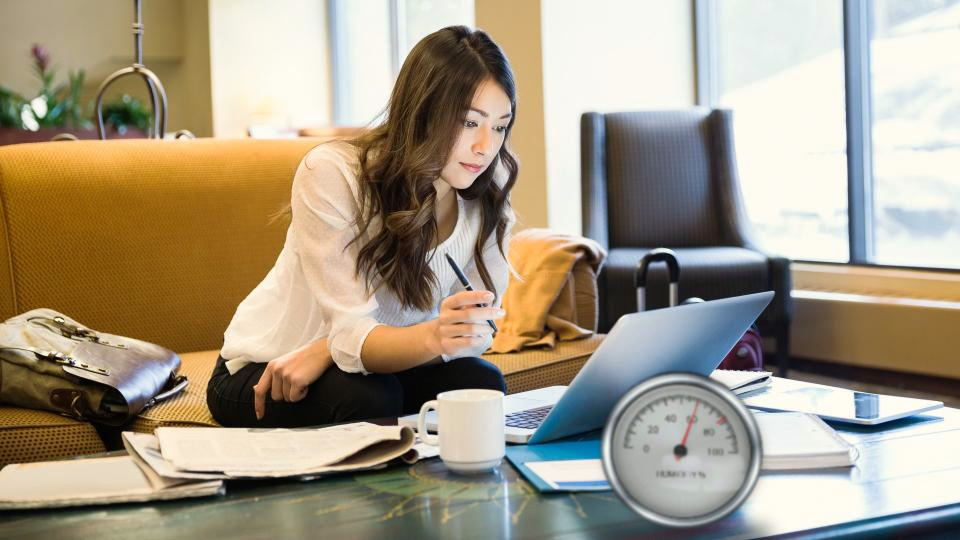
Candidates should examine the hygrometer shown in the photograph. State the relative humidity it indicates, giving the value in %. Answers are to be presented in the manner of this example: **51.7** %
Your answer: **60** %
